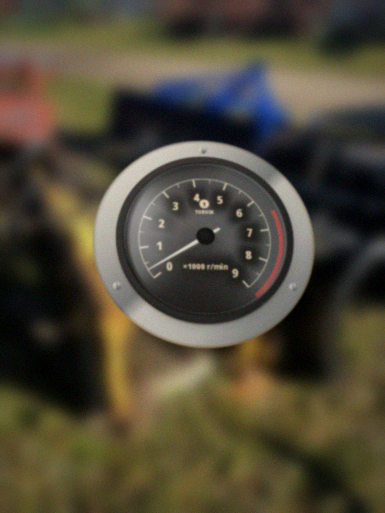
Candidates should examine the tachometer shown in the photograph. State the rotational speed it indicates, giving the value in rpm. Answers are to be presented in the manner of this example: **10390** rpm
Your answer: **250** rpm
